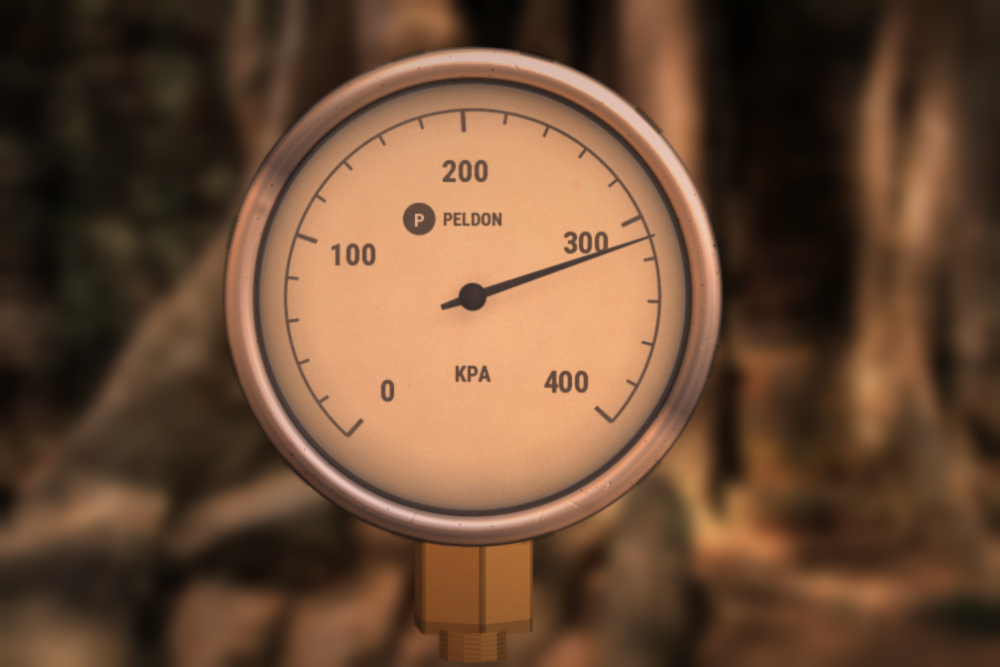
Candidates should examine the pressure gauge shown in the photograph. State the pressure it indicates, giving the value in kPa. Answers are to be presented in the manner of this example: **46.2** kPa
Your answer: **310** kPa
